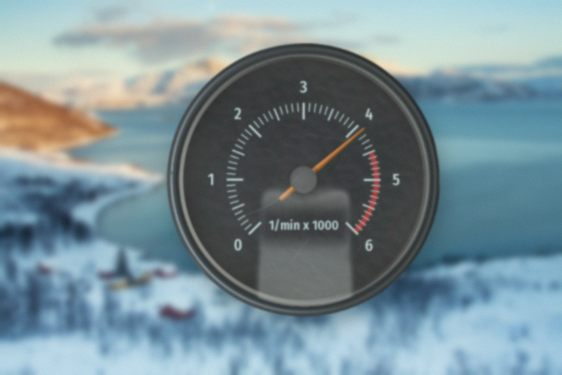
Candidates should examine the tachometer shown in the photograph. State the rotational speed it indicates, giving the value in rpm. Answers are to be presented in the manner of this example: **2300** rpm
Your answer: **4100** rpm
